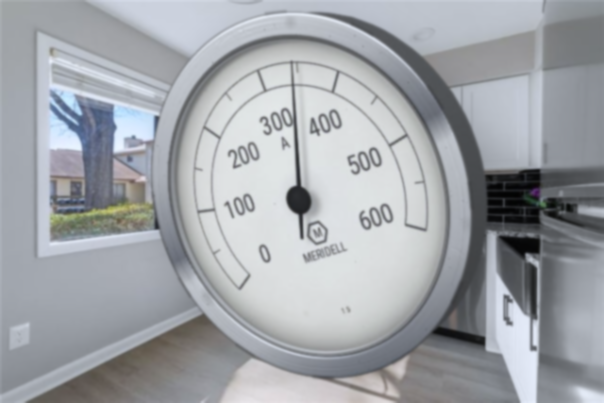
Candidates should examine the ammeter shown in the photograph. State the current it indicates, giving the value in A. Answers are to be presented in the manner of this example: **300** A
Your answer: **350** A
